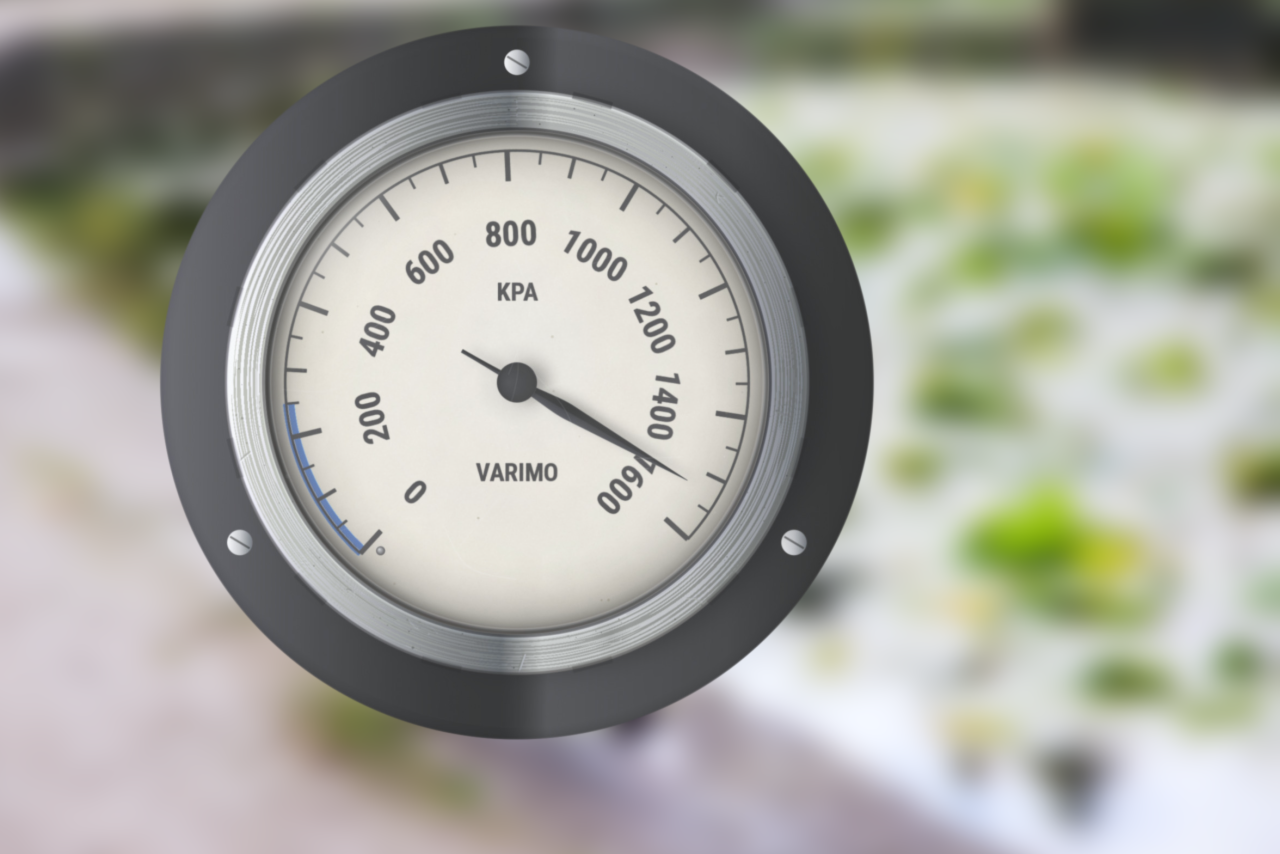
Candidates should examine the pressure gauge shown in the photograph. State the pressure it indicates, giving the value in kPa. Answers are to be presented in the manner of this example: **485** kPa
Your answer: **1525** kPa
